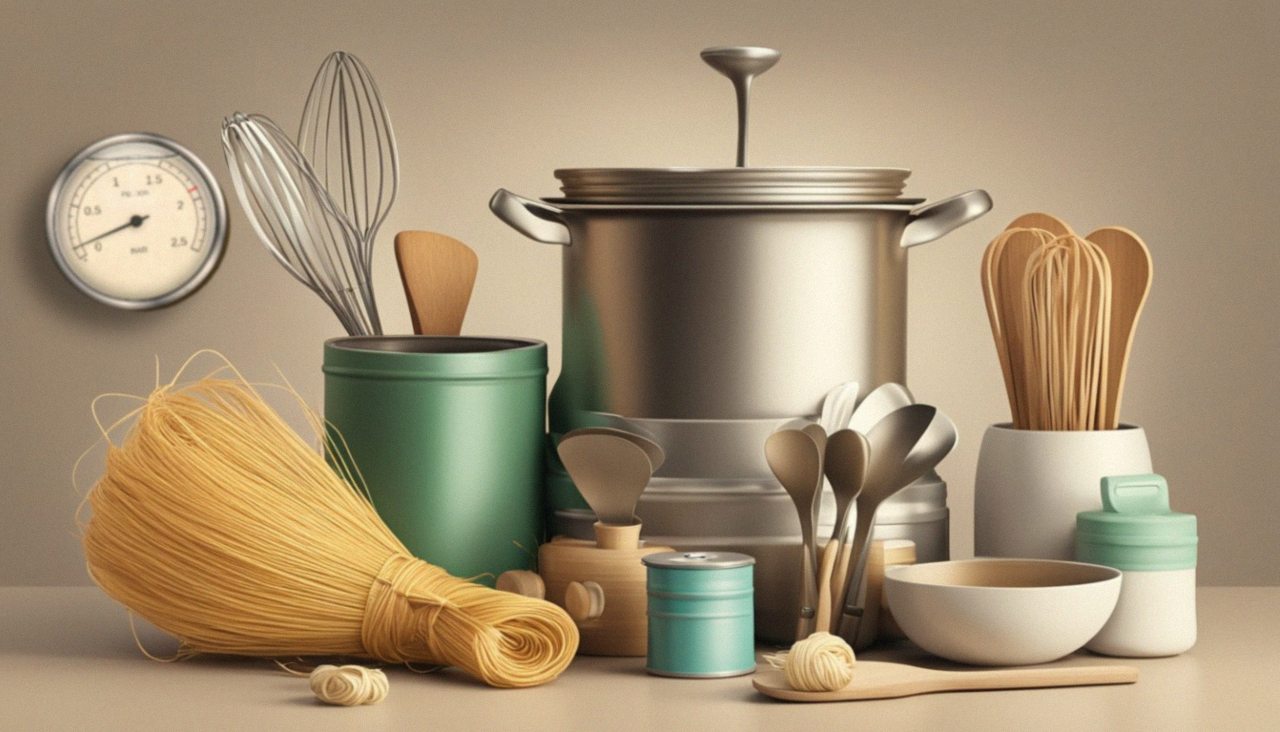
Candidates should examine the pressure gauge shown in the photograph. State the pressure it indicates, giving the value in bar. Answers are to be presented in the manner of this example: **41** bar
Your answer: **0.1** bar
